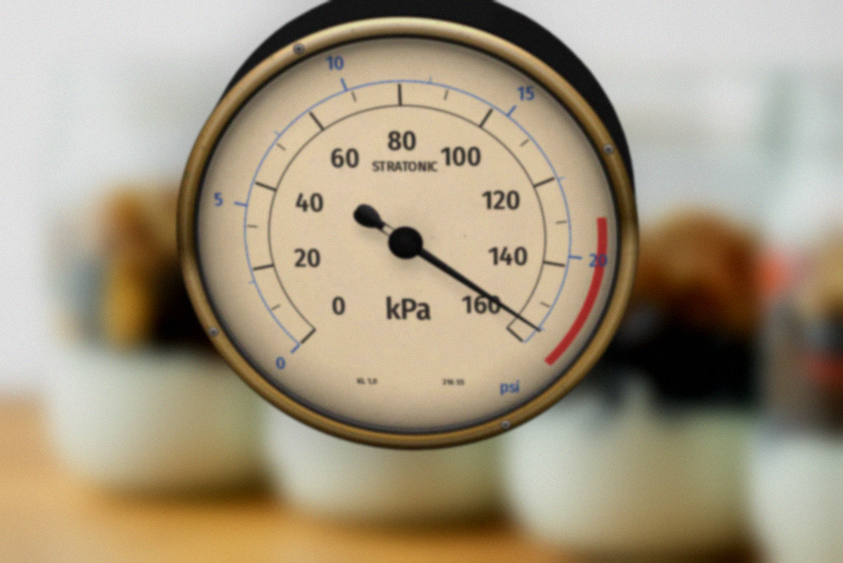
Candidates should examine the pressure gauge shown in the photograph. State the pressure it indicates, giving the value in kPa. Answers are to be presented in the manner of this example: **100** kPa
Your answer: **155** kPa
